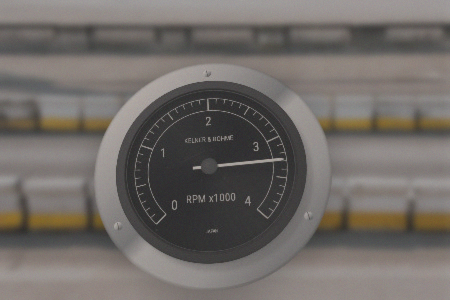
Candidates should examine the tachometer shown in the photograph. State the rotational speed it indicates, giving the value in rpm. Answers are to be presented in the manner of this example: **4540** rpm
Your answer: **3300** rpm
